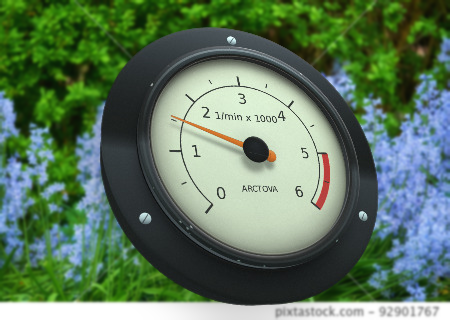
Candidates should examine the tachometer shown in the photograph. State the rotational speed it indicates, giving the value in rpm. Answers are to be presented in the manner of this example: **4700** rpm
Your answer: **1500** rpm
